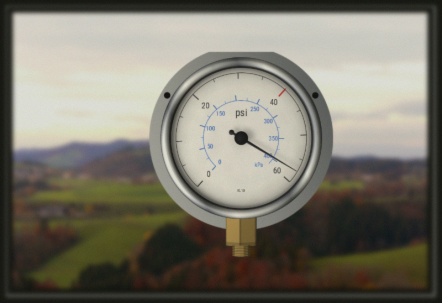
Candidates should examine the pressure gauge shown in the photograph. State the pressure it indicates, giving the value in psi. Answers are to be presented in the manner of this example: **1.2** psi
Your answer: **57.5** psi
